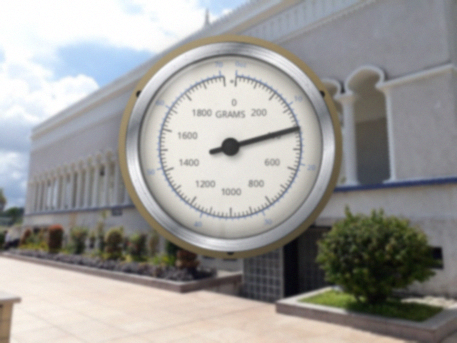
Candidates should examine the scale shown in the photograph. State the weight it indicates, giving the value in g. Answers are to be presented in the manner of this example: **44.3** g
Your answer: **400** g
